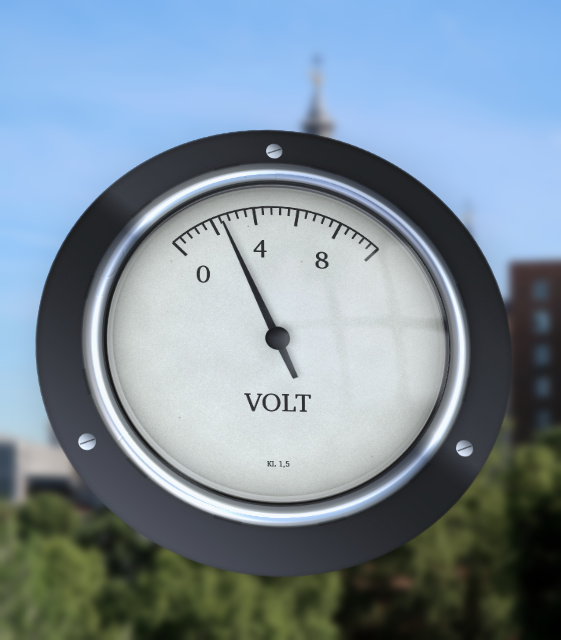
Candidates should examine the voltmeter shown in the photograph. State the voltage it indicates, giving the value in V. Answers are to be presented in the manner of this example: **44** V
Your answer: **2.4** V
